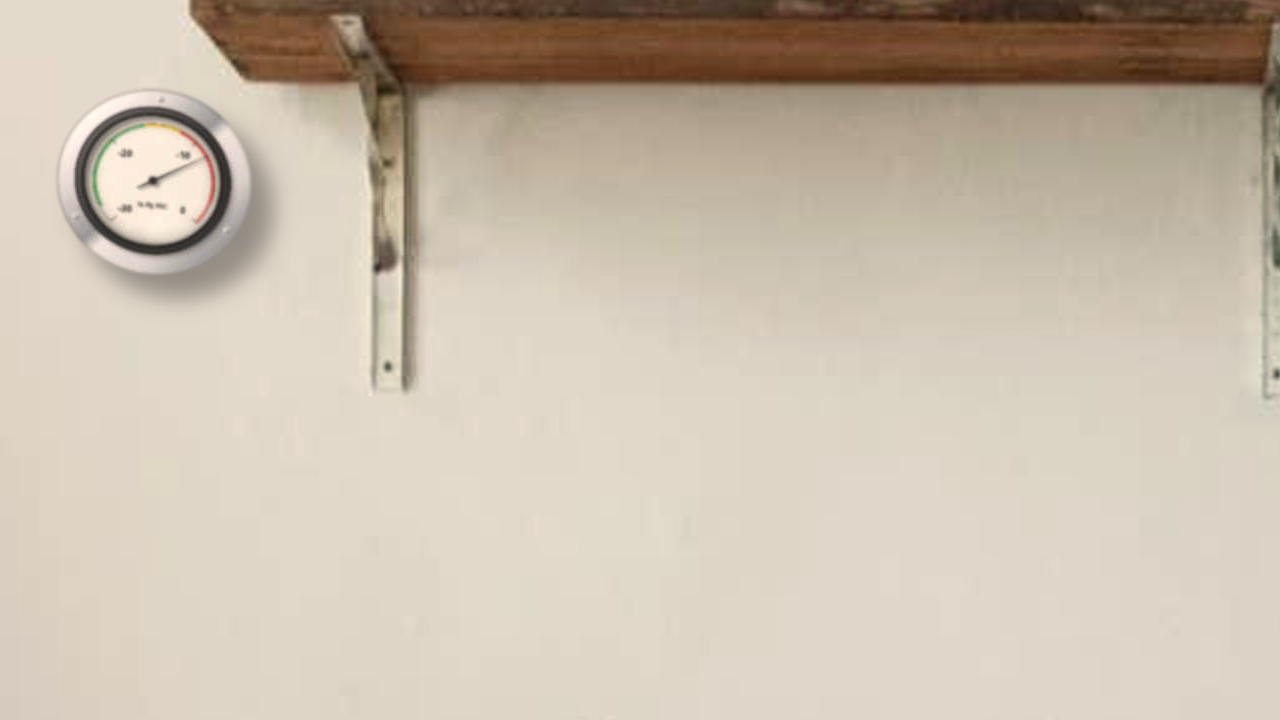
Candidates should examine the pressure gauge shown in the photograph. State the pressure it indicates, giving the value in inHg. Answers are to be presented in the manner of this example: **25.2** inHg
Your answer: **-8** inHg
